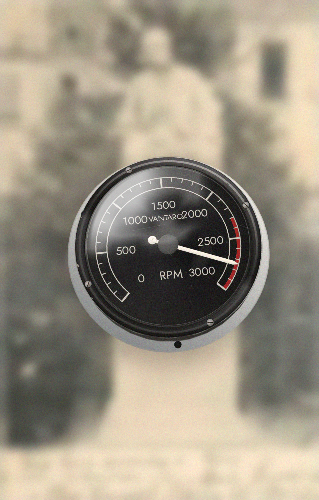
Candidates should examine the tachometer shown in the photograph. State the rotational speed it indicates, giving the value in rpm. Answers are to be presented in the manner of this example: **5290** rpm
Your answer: **2750** rpm
